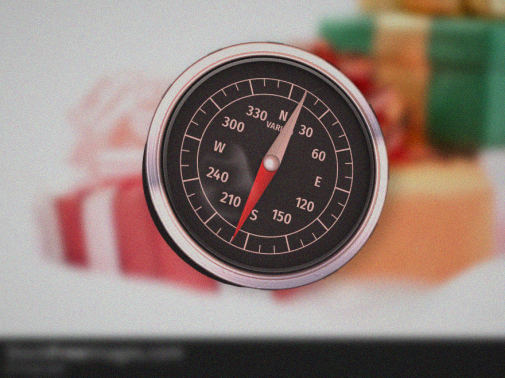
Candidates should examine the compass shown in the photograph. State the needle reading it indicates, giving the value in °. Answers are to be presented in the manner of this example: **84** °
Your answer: **190** °
